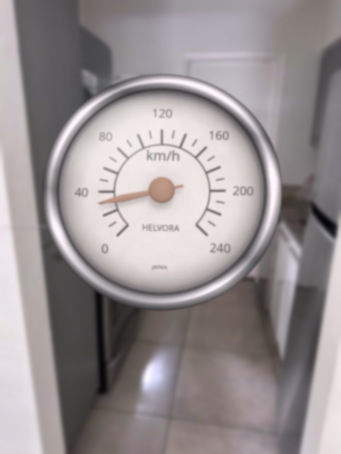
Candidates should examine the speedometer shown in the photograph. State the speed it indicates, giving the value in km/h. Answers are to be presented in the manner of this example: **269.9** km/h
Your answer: **30** km/h
